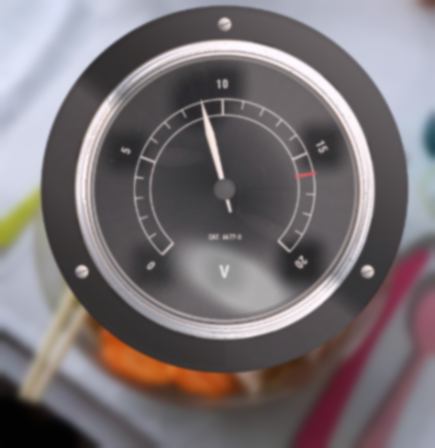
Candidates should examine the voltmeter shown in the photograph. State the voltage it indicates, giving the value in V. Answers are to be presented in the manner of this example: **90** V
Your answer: **9** V
